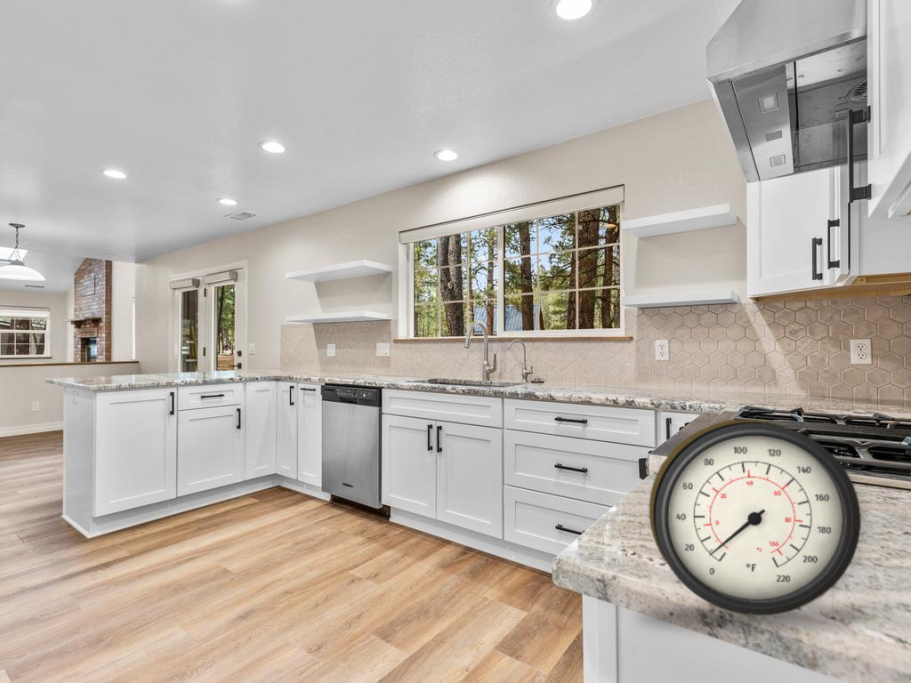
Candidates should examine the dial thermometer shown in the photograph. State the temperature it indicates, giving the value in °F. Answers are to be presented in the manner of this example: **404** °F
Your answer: **10** °F
